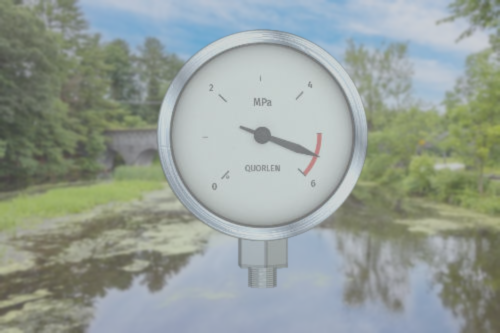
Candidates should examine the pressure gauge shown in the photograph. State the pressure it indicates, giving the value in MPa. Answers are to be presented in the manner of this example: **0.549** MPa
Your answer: **5.5** MPa
